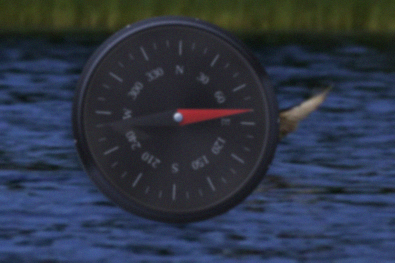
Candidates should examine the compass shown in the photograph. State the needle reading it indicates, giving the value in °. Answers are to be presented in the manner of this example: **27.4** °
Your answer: **80** °
